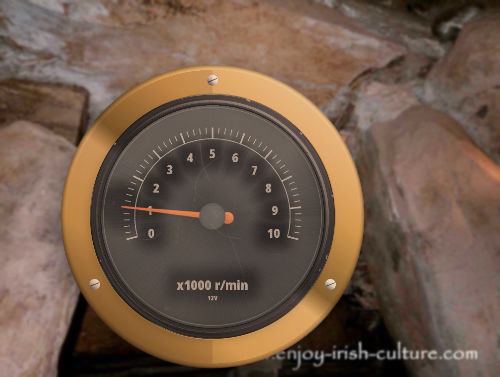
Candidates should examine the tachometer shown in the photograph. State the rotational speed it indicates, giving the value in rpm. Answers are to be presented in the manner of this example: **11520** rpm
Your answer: **1000** rpm
